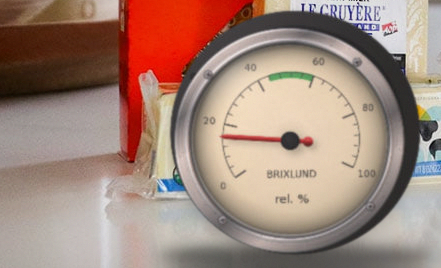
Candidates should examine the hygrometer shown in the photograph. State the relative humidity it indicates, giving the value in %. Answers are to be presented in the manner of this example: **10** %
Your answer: **16** %
